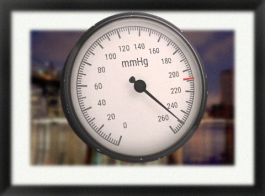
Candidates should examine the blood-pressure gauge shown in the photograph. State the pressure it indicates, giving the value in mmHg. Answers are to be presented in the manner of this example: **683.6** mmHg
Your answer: **250** mmHg
